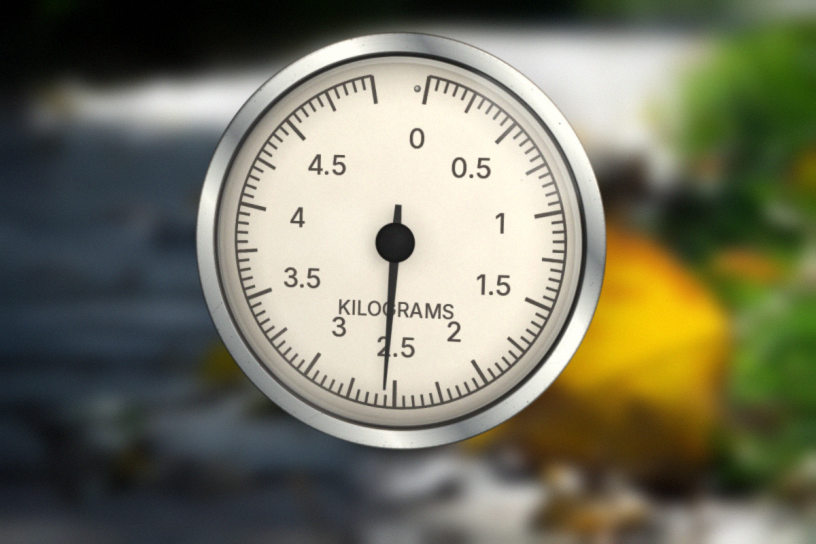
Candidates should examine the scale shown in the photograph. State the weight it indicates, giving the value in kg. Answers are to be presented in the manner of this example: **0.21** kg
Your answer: **2.55** kg
